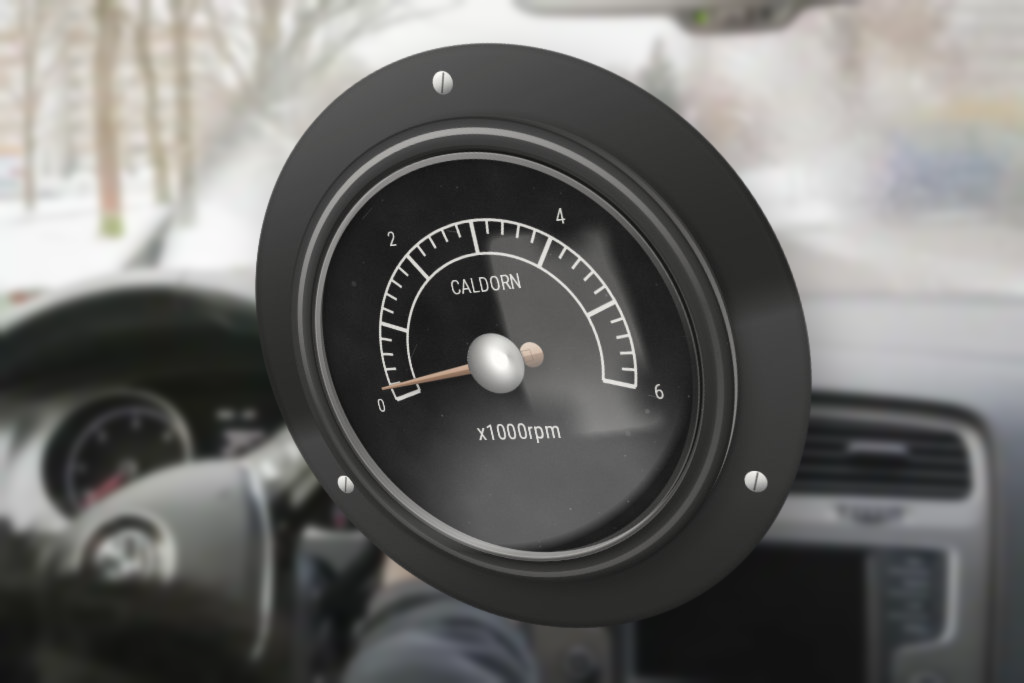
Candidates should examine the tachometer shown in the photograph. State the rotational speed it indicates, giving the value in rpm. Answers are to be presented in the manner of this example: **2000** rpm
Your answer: **200** rpm
